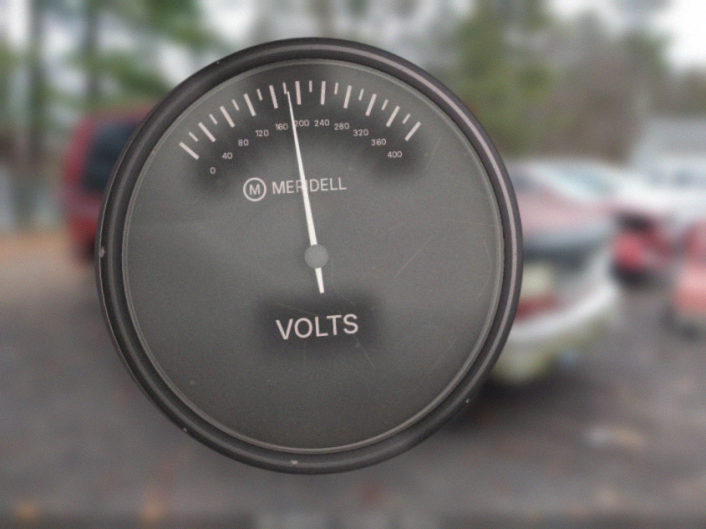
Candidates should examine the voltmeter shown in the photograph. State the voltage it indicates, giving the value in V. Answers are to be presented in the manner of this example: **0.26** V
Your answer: **180** V
